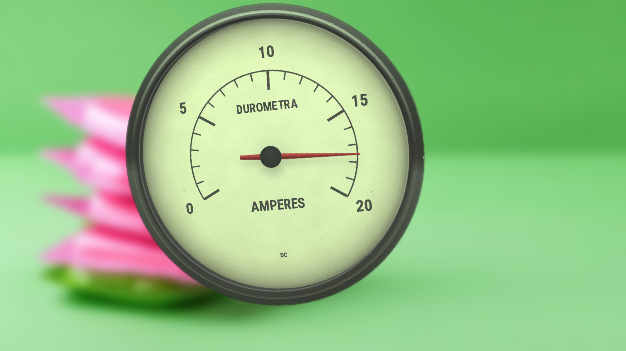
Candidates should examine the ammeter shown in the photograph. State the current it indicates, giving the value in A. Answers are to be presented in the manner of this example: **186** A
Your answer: **17.5** A
